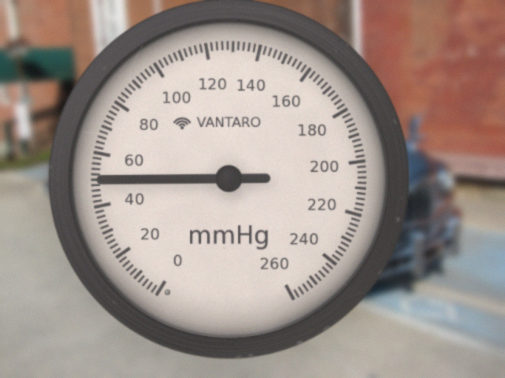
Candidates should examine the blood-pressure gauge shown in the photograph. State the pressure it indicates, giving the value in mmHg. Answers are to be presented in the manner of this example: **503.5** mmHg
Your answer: **50** mmHg
